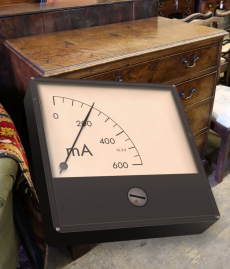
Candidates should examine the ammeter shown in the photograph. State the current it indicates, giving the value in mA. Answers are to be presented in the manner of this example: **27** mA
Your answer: **200** mA
